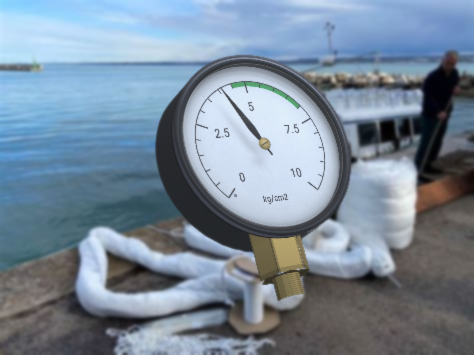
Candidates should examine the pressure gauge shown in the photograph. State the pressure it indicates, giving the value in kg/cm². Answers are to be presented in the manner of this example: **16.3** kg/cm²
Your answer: **4** kg/cm²
